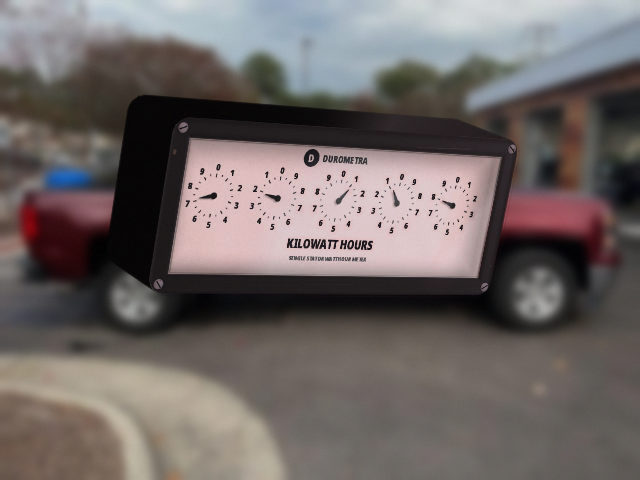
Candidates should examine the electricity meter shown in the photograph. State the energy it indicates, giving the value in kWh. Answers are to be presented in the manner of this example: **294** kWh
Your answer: **72108** kWh
